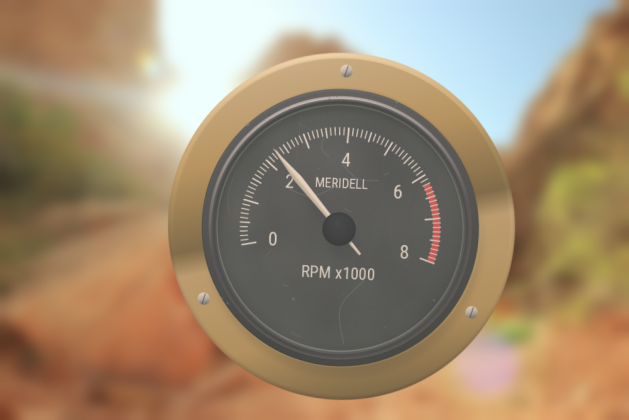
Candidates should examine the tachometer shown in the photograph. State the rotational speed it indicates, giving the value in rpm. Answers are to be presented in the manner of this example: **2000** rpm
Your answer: **2300** rpm
